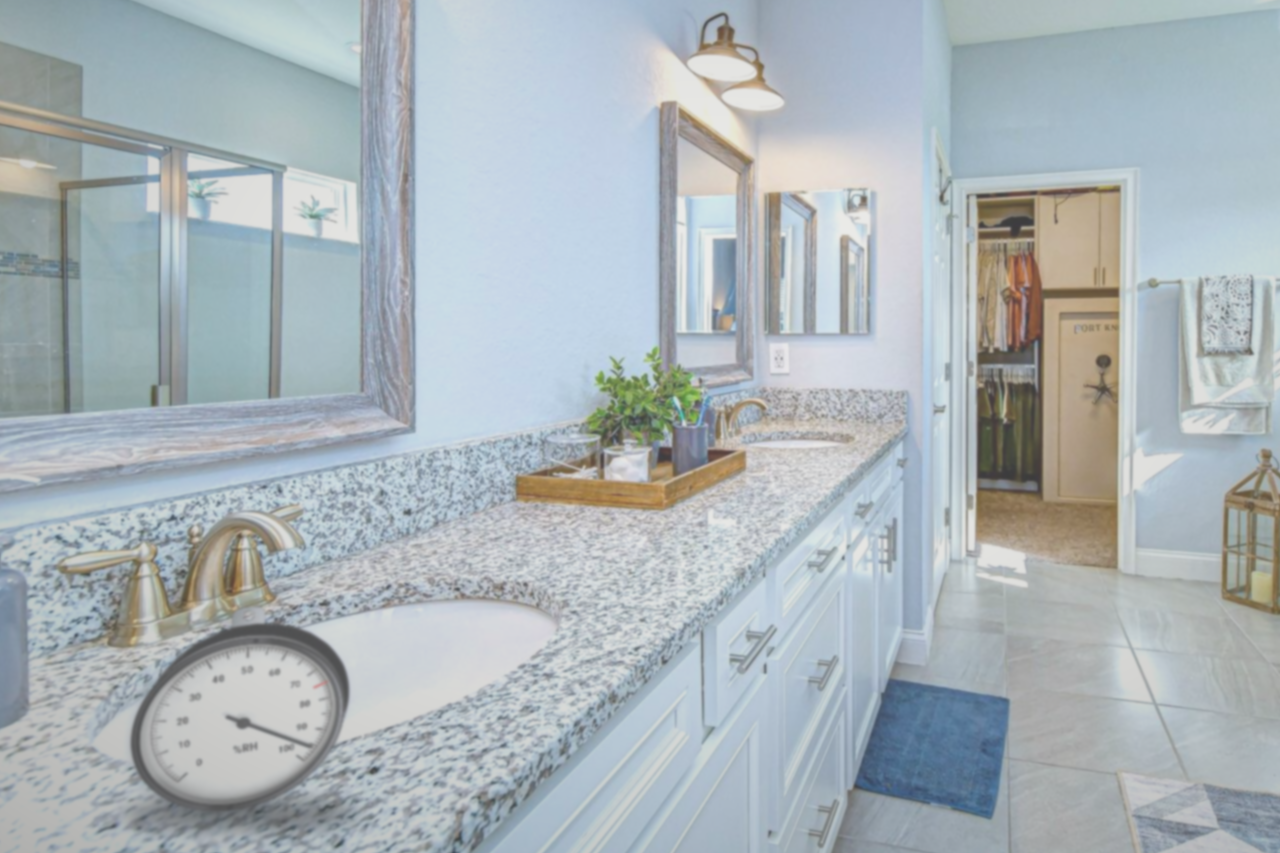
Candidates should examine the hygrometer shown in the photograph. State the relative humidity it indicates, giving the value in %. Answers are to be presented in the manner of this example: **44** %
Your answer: **95** %
